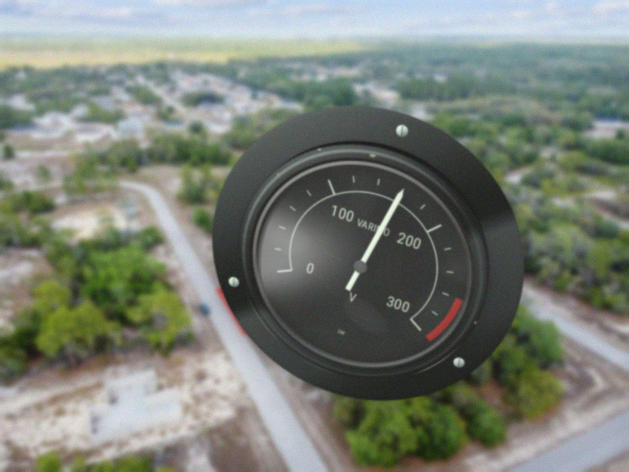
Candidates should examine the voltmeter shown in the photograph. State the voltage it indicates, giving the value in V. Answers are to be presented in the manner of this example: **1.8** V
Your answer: **160** V
